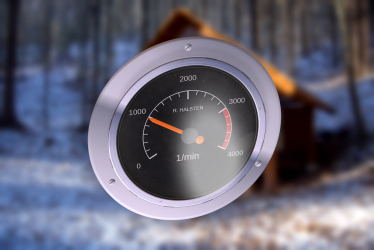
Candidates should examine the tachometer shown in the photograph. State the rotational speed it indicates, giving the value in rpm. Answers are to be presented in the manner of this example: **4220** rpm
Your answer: **1000** rpm
